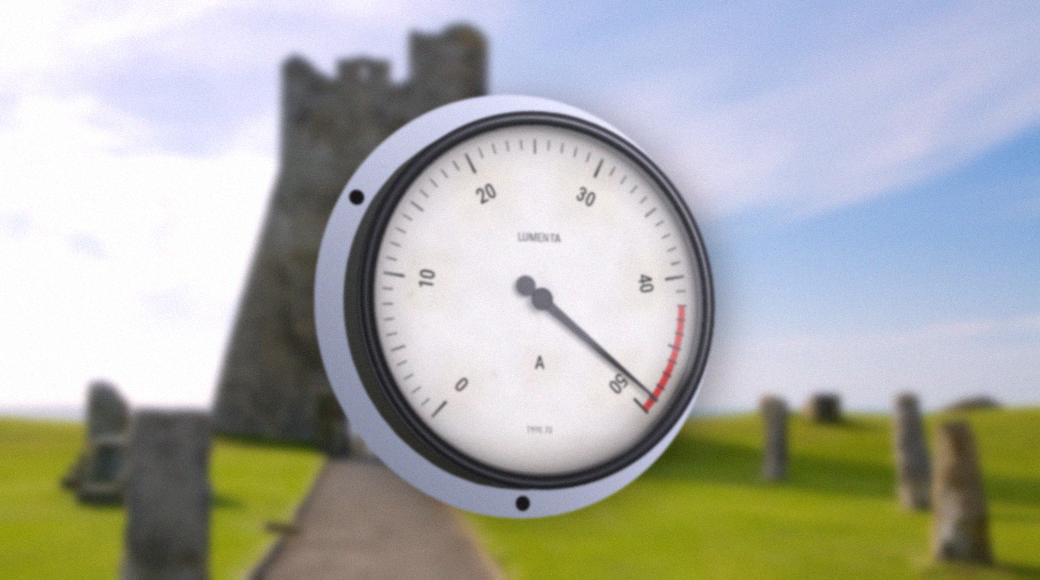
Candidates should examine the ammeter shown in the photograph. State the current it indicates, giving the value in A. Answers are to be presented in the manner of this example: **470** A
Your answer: **49** A
